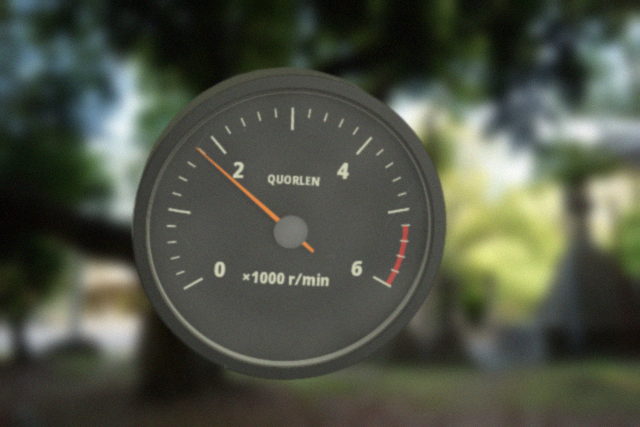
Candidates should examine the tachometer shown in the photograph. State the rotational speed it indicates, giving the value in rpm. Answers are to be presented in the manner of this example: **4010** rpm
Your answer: **1800** rpm
